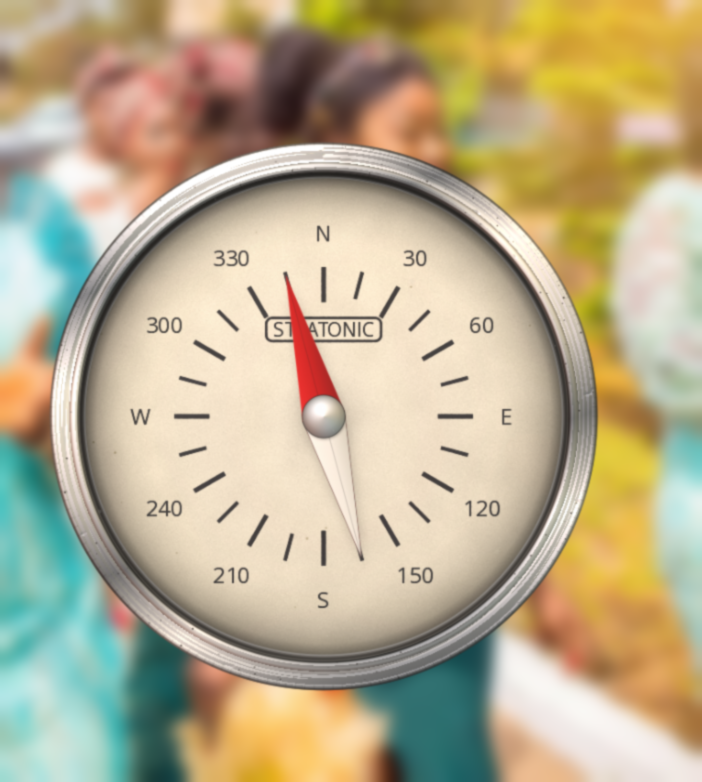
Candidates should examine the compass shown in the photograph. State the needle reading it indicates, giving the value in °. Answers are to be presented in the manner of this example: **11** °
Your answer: **345** °
